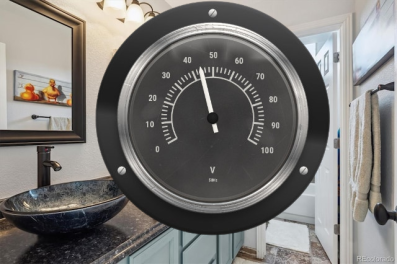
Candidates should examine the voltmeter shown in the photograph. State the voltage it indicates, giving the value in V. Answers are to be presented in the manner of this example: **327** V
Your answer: **44** V
